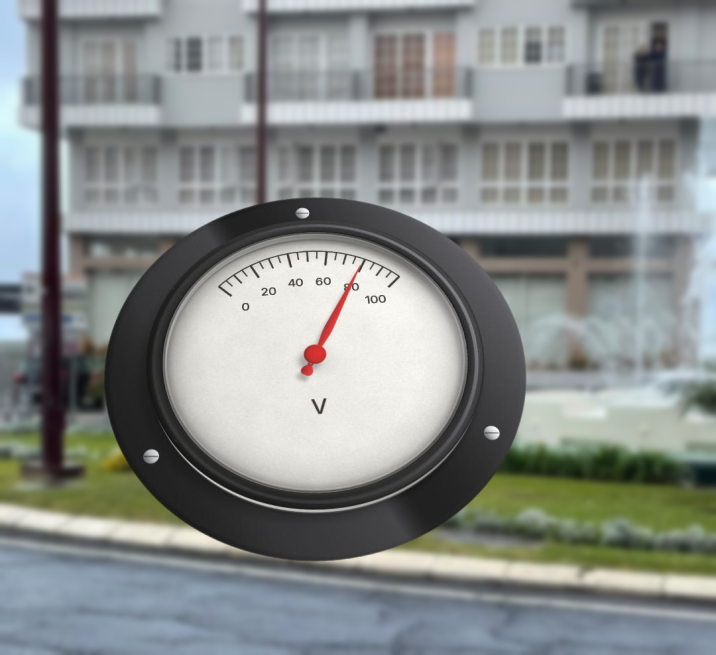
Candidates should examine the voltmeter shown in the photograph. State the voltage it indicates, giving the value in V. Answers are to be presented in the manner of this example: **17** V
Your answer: **80** V
